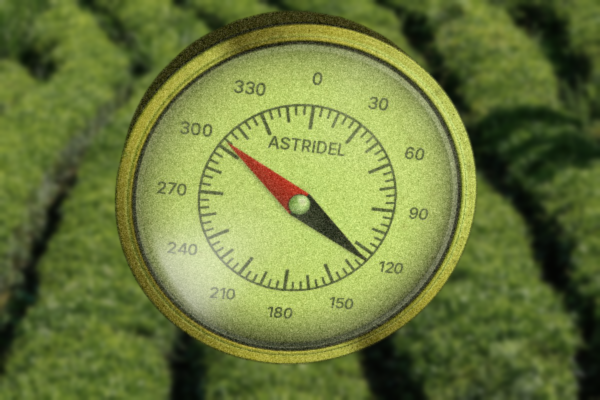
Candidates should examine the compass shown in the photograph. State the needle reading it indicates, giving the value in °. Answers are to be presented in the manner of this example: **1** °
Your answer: **305** °
